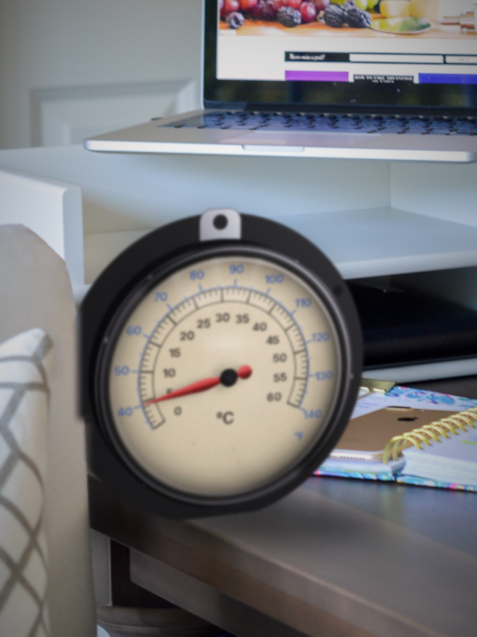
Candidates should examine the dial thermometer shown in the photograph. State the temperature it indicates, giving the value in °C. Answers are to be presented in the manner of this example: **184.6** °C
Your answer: **5** °C
